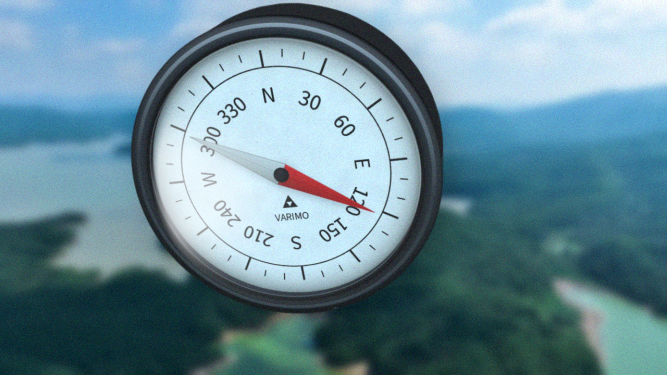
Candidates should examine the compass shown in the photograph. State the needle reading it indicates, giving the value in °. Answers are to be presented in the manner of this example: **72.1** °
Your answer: **120** °
